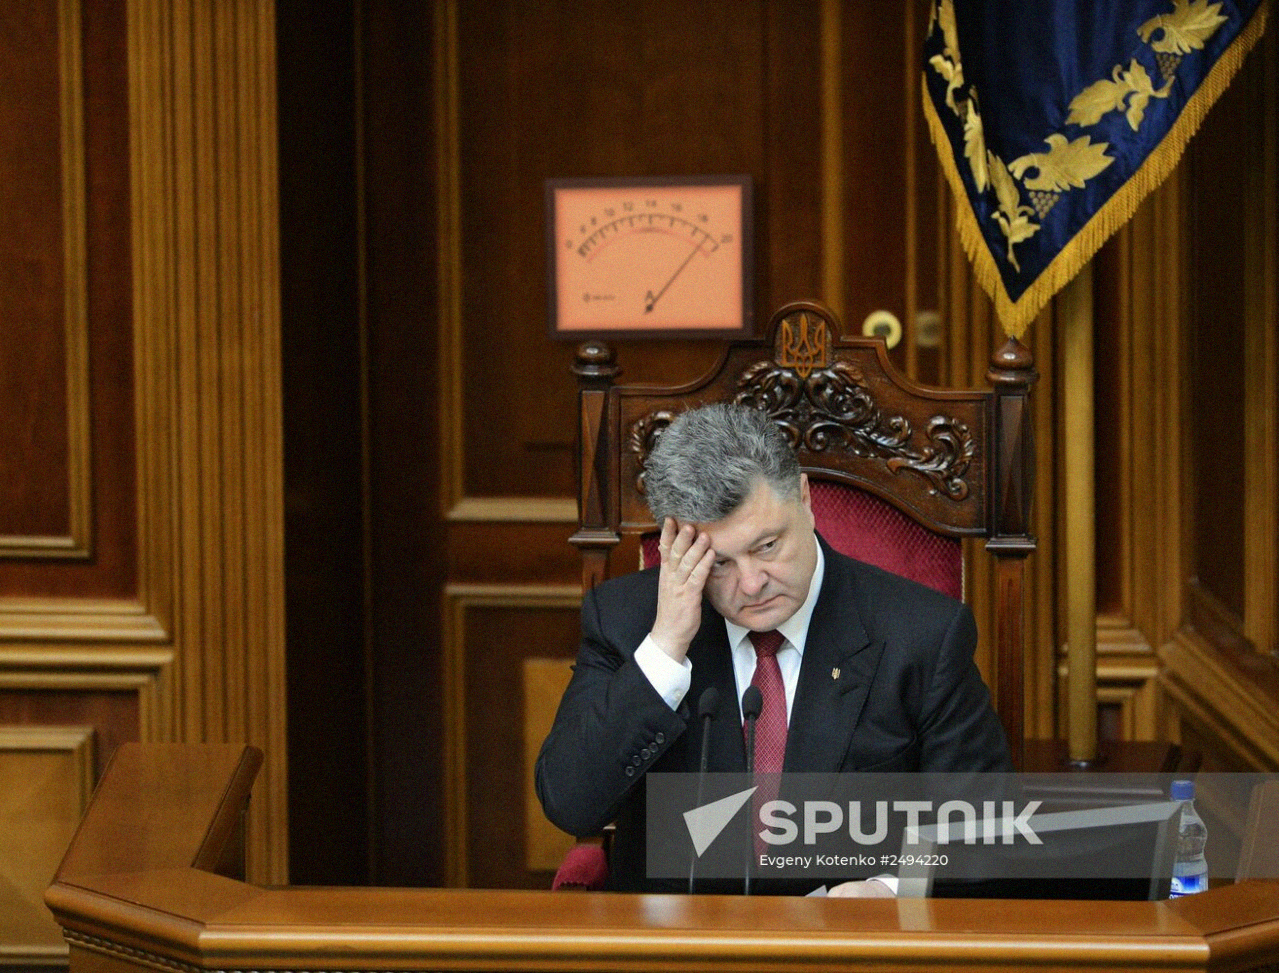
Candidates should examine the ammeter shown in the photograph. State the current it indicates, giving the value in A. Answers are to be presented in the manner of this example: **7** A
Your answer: **19** A
